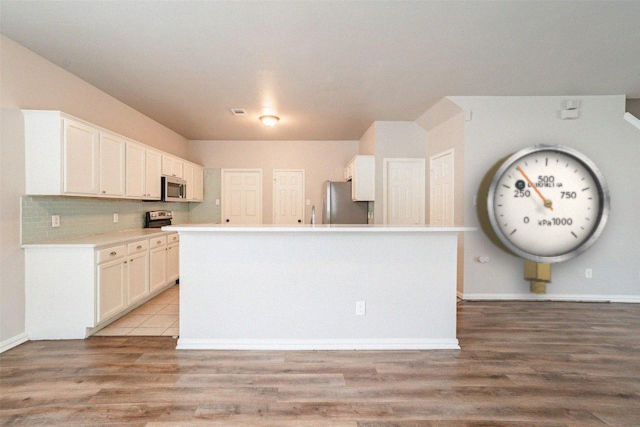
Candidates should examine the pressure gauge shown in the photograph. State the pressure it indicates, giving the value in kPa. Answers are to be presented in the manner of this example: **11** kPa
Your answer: **350** kPa
